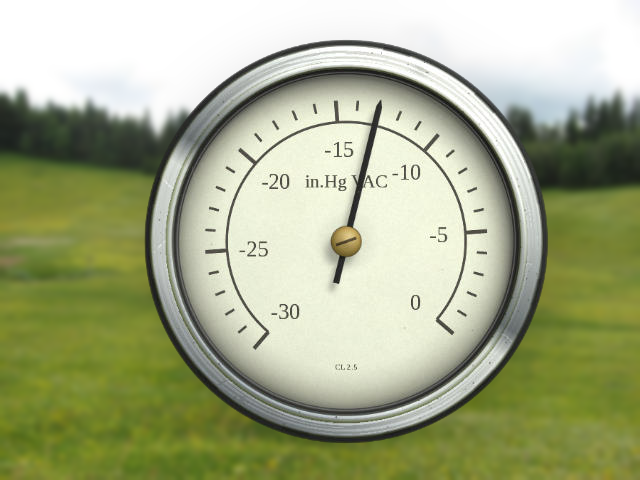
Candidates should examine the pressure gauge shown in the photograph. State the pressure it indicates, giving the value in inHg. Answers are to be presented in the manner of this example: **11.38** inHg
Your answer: **-13** inHg
